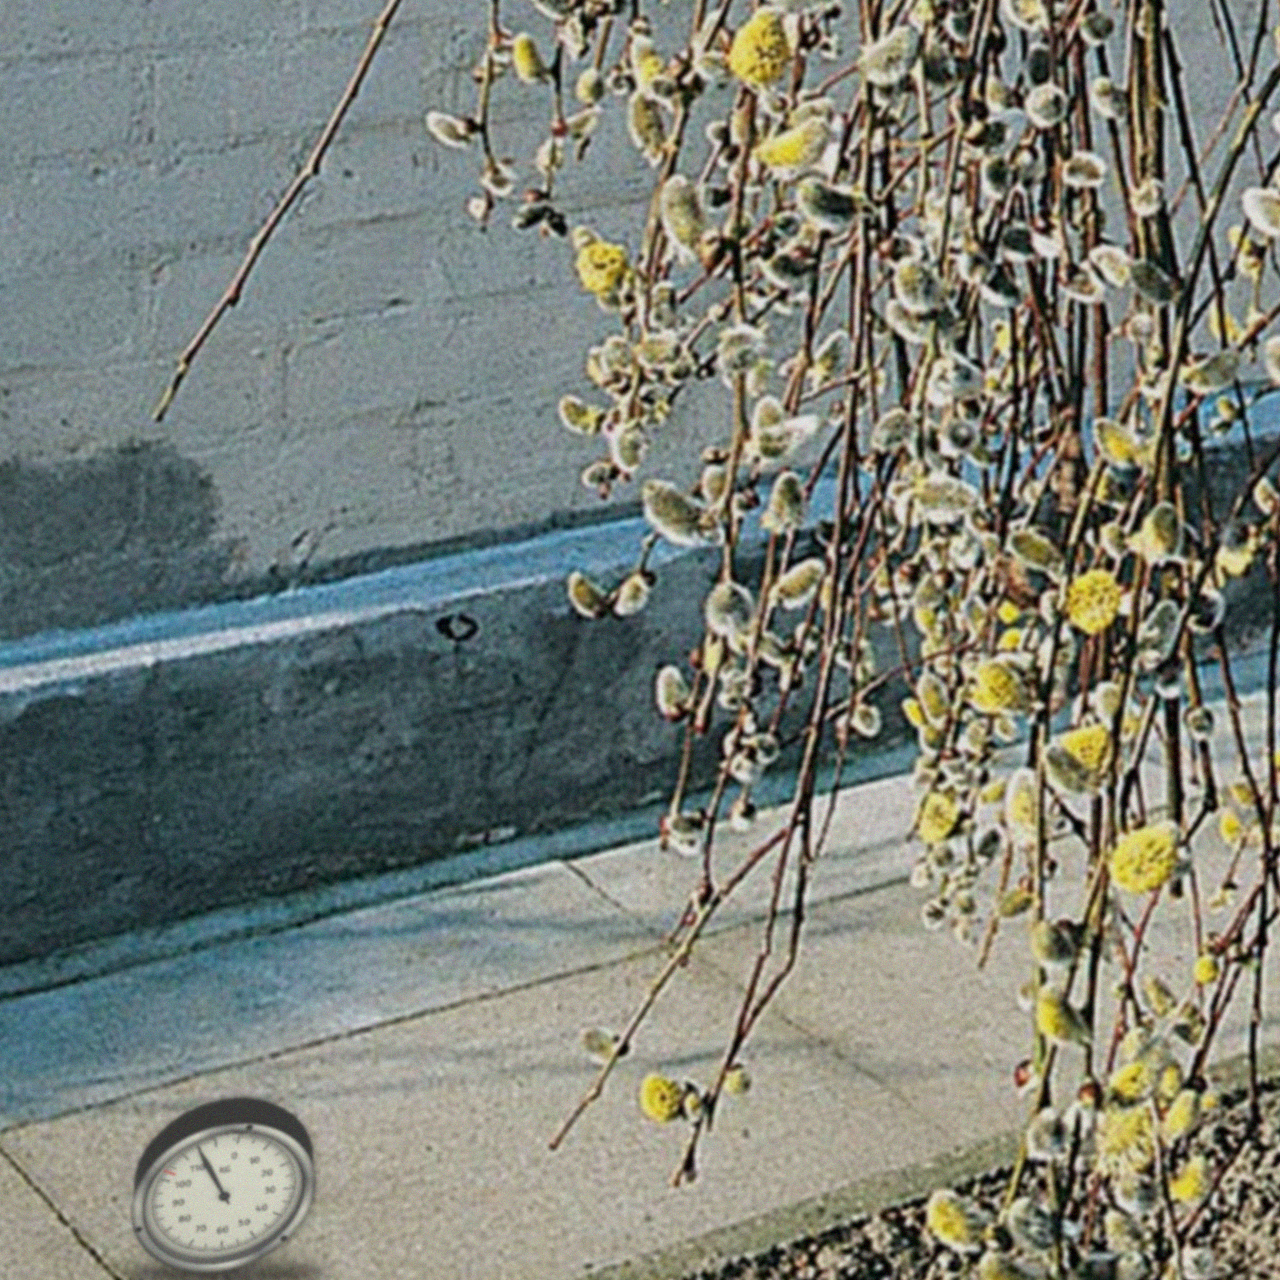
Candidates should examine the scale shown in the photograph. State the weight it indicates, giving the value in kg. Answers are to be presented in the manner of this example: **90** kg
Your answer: **115** kg
